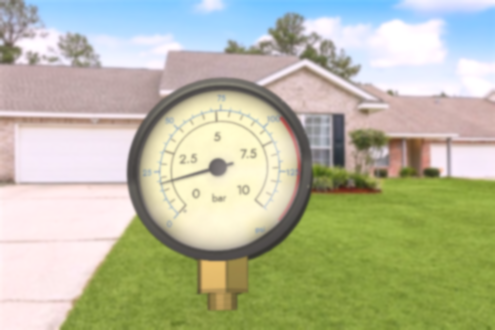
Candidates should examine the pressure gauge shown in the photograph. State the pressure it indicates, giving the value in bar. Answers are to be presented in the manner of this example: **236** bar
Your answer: **1.25** bar
